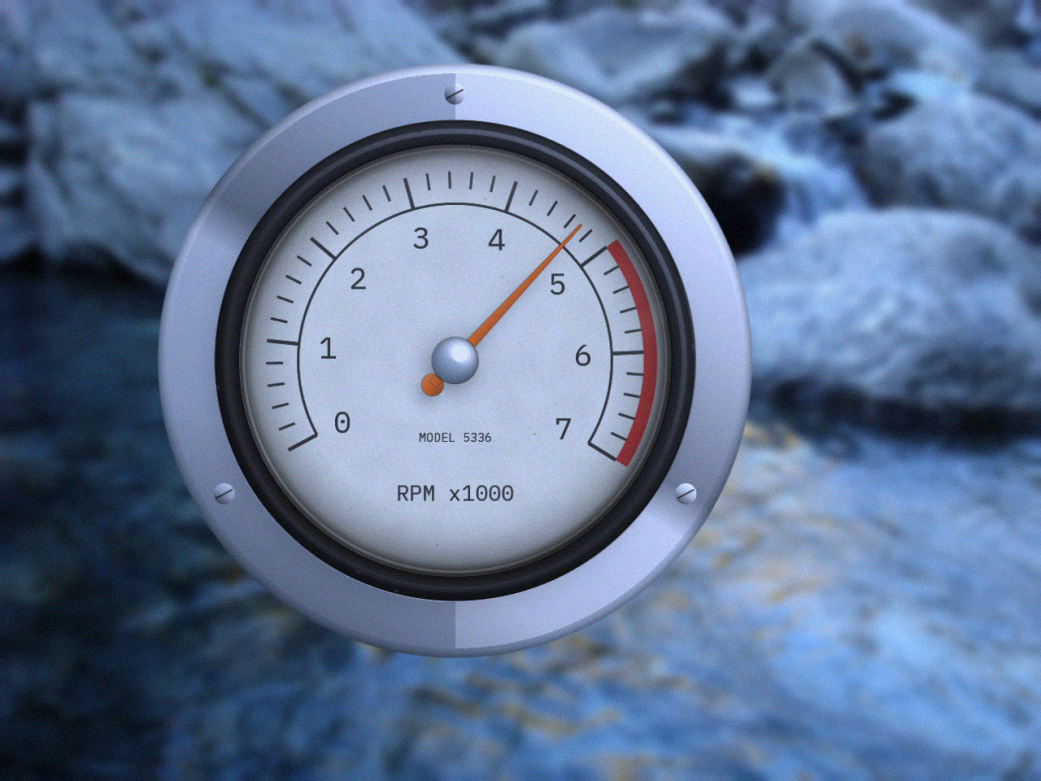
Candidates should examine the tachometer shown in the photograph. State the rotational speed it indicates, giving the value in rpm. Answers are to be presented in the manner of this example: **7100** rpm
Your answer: **4700** rpm
